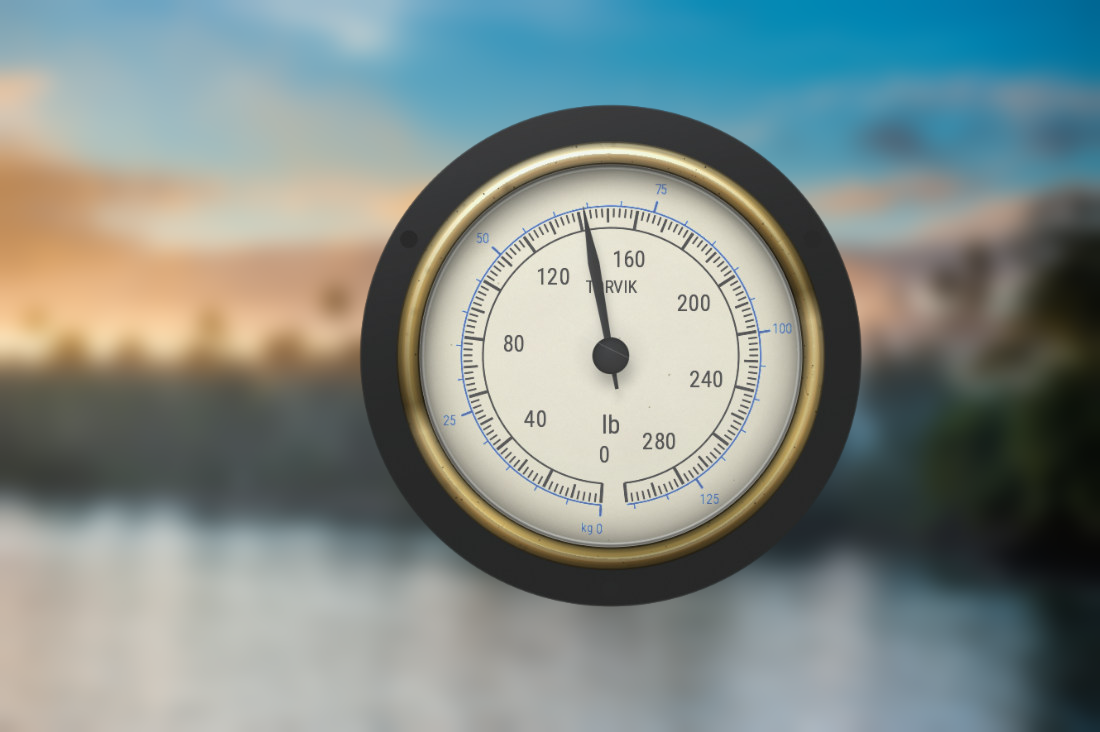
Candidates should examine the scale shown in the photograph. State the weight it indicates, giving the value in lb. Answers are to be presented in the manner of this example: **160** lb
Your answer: **142** lb
